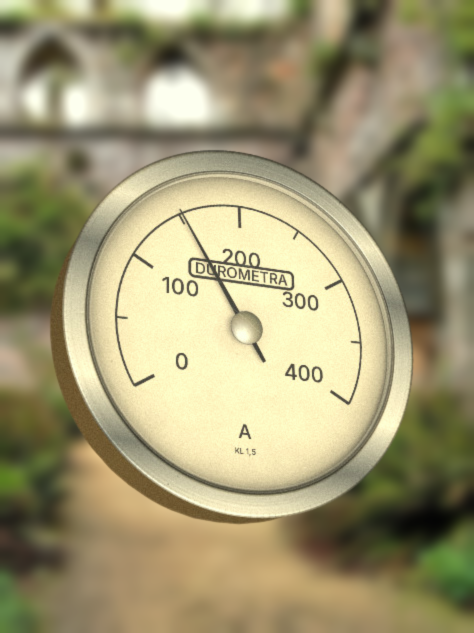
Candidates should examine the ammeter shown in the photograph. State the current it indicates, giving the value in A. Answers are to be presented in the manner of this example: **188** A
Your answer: **150** A
